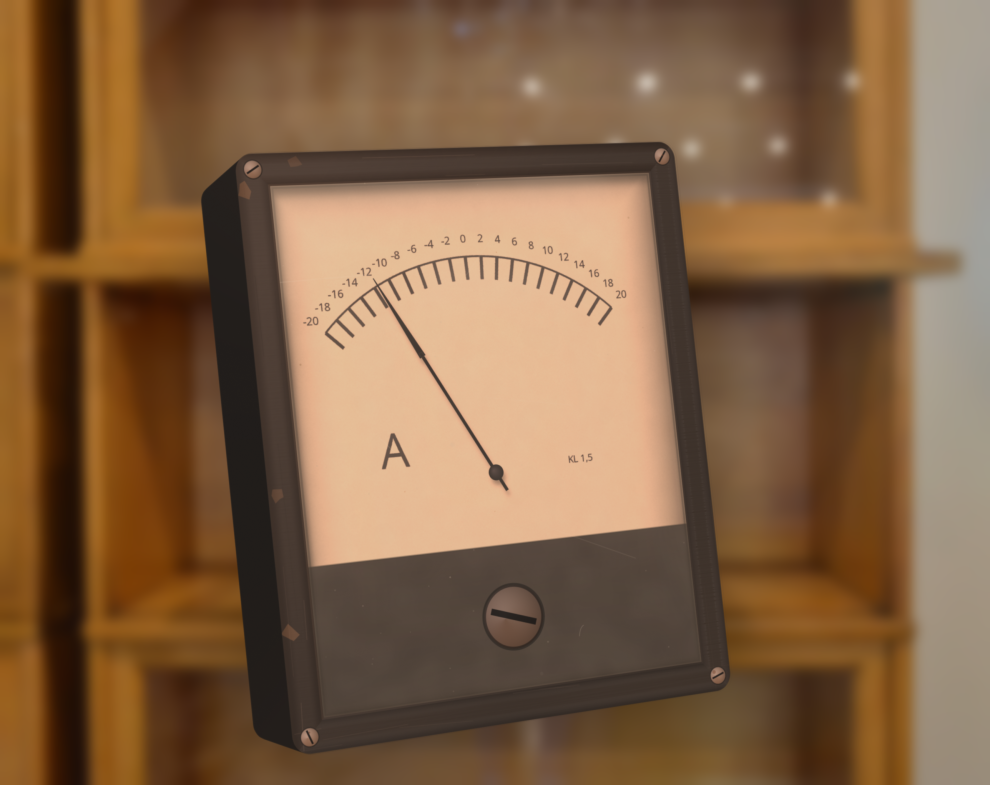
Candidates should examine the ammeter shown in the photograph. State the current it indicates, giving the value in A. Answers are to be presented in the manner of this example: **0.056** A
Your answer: **-12** A
